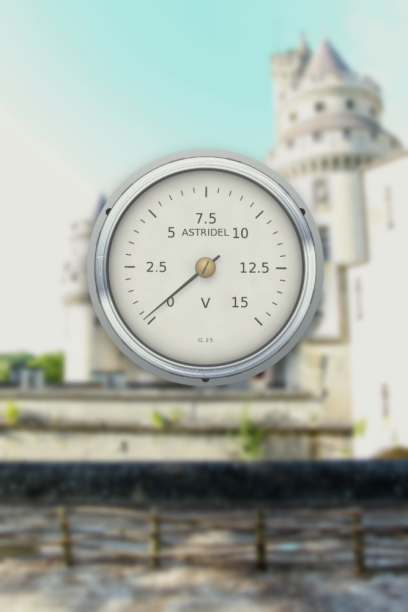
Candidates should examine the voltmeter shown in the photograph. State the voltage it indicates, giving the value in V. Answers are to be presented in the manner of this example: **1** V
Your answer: **0.25** V
